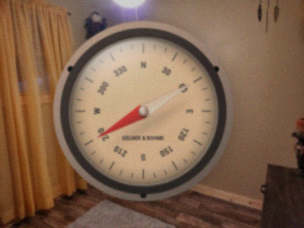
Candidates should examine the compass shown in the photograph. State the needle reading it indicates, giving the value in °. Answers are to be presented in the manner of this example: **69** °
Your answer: **240** °
